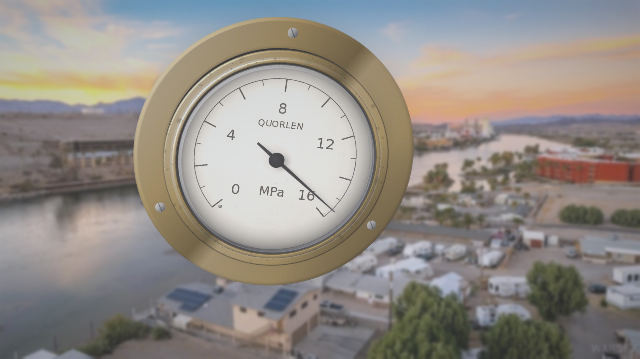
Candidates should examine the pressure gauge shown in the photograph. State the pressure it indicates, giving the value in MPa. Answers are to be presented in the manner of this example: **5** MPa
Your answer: **15.5** MPa
